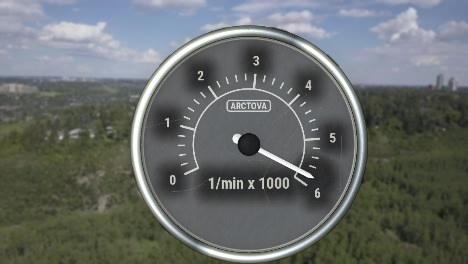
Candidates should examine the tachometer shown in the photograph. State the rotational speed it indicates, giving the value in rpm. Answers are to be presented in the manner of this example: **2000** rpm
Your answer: **5800** rpm
